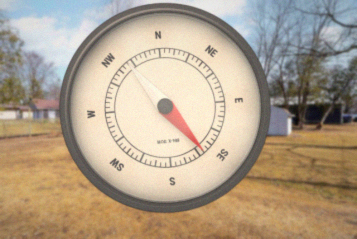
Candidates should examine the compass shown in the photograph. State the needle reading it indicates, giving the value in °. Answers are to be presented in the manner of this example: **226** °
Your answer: **145** °
